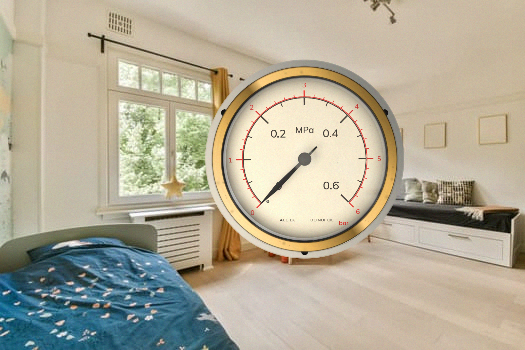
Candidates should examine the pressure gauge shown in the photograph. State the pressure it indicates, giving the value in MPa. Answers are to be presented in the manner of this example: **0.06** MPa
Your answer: **0** MPa
